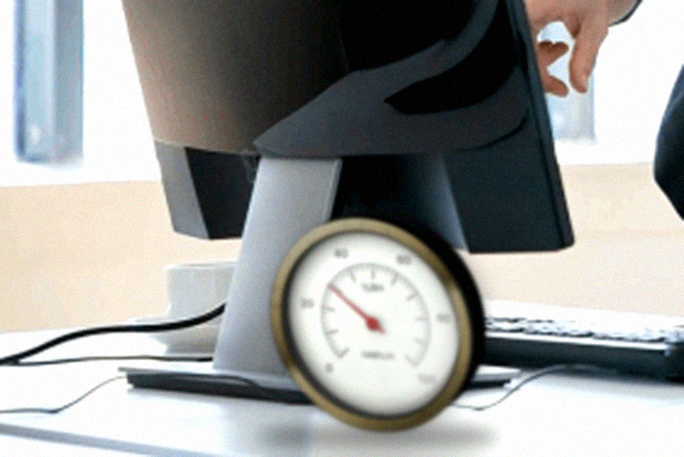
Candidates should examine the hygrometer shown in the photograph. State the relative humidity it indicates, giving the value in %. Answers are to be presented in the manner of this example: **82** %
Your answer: **30** %
